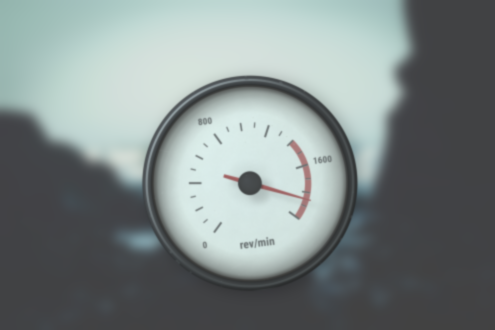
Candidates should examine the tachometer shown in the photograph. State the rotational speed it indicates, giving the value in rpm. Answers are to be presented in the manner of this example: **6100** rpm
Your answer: **1850** rpm
